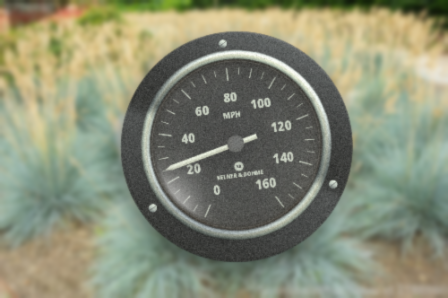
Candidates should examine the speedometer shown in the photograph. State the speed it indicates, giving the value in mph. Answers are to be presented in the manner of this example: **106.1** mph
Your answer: **25** mph
